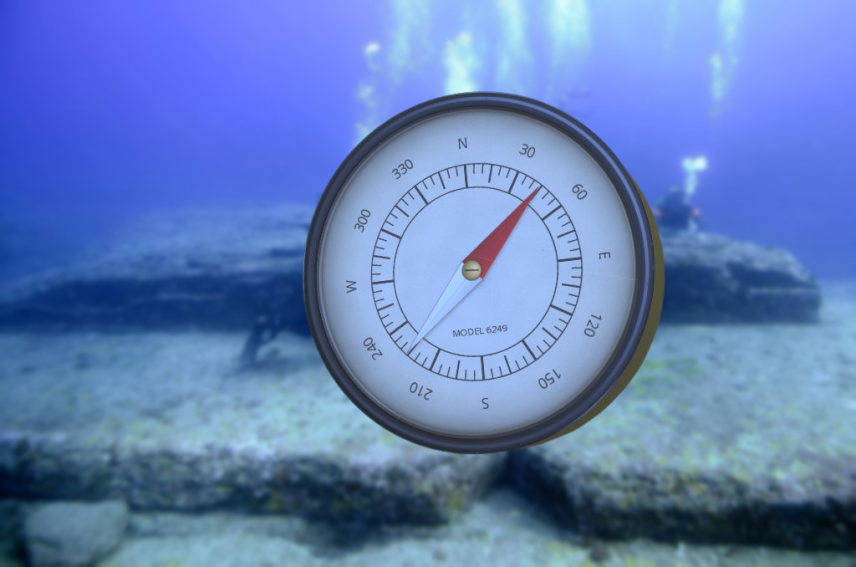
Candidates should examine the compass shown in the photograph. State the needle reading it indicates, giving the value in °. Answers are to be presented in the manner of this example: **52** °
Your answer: **45** °
